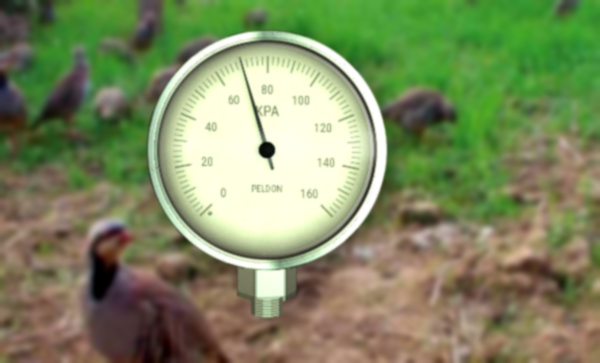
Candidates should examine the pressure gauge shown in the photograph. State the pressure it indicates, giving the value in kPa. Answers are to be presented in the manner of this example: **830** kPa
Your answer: **70** kPa
